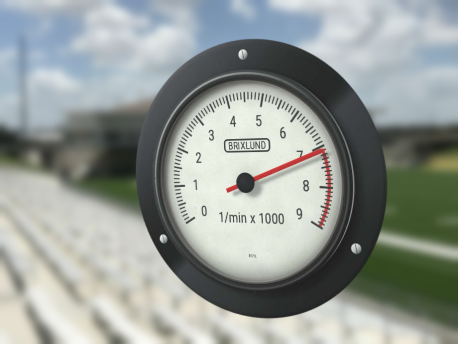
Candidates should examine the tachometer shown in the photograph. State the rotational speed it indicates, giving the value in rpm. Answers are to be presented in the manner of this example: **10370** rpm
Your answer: **7100** rpm
